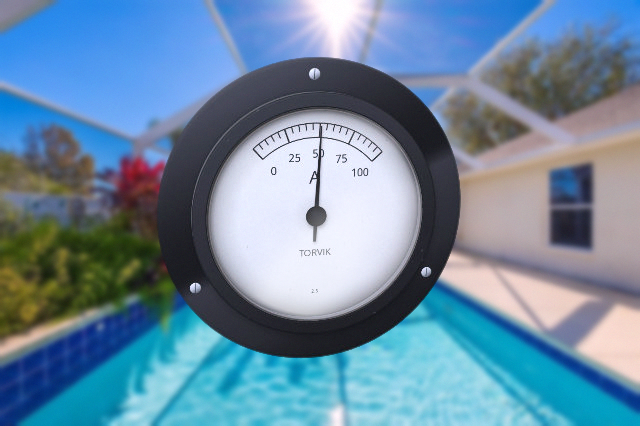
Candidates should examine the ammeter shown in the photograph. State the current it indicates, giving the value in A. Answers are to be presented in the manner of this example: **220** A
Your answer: **50** A
